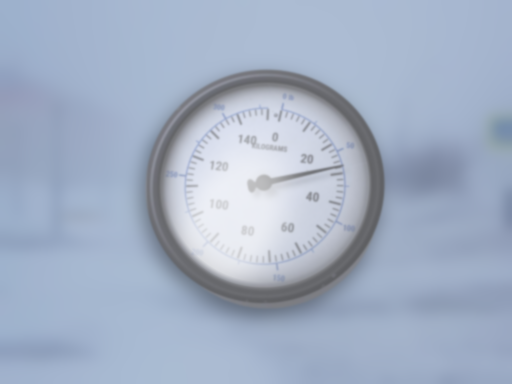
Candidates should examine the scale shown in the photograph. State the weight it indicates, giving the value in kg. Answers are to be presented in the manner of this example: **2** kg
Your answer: **28** kg
